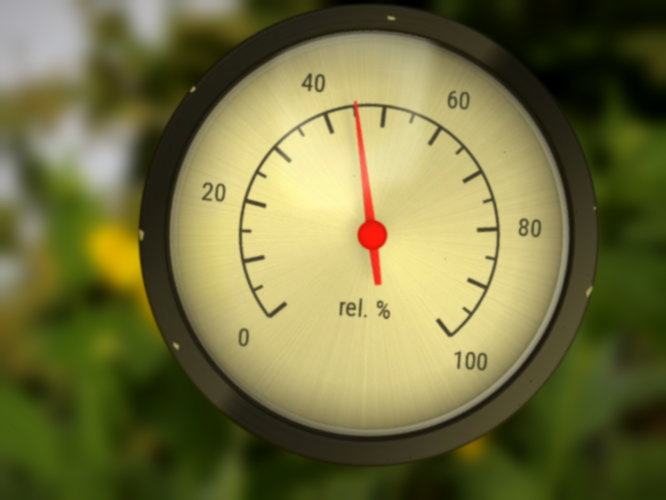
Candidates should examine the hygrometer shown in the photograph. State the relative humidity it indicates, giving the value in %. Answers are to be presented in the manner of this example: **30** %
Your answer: **45** %
